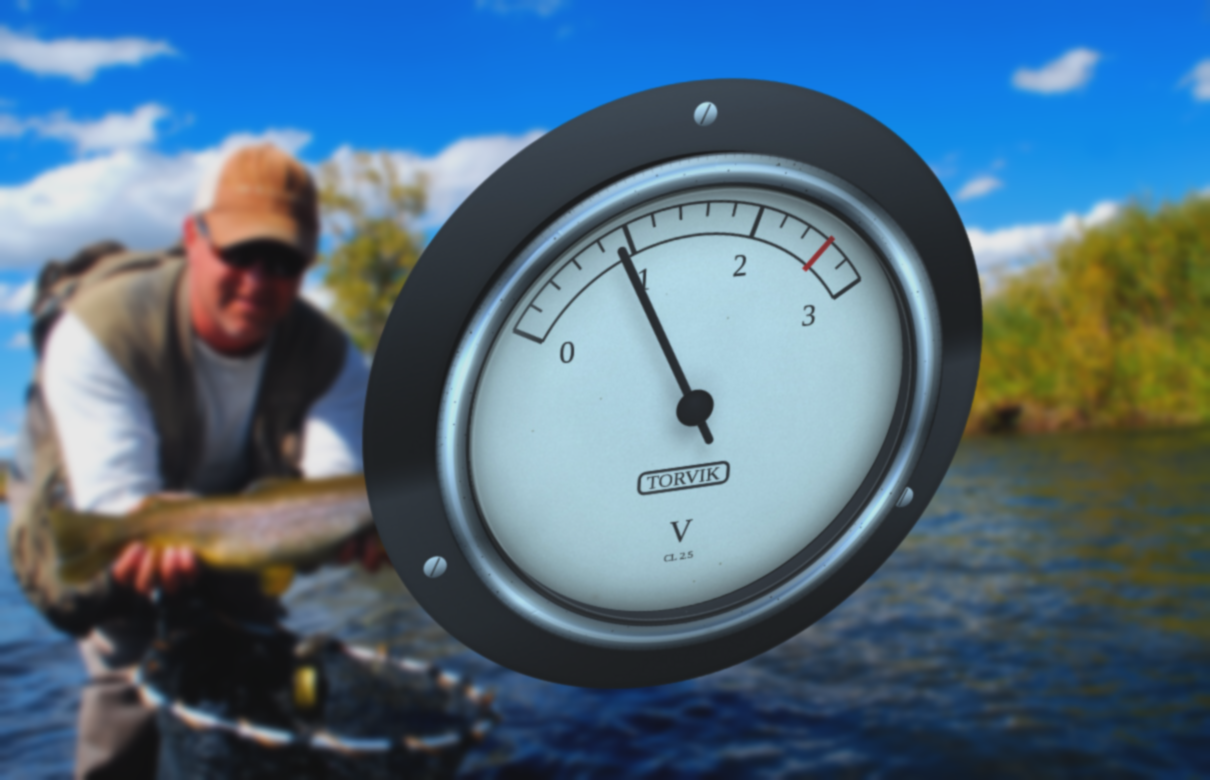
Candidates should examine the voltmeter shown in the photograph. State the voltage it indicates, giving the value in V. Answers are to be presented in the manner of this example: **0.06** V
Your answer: **0.9** V
